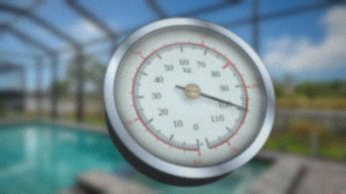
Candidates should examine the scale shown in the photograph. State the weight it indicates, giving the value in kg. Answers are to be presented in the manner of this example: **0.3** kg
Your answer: **100** kg
